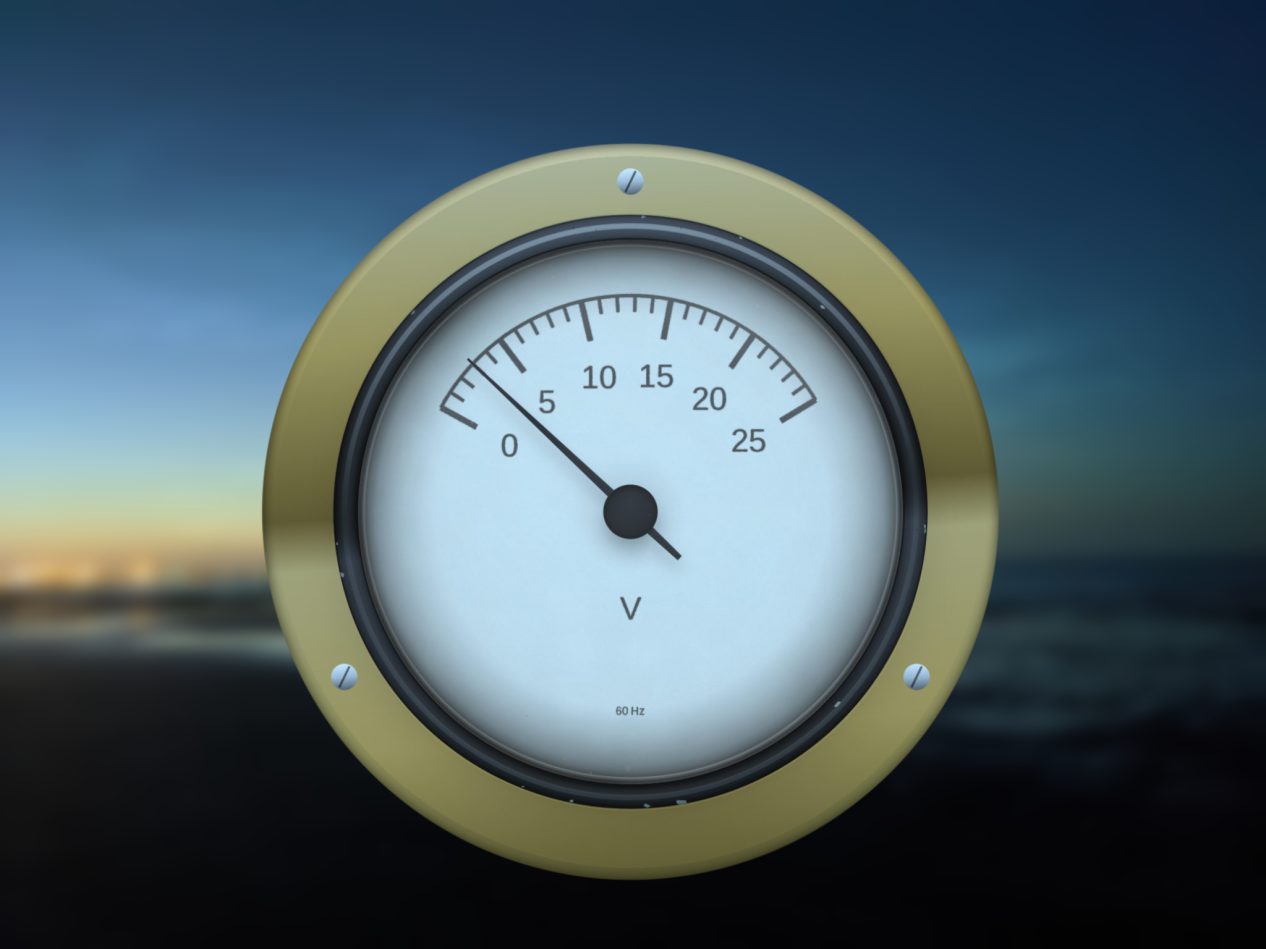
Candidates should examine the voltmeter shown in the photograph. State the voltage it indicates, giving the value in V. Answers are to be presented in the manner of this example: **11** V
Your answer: **3** V
